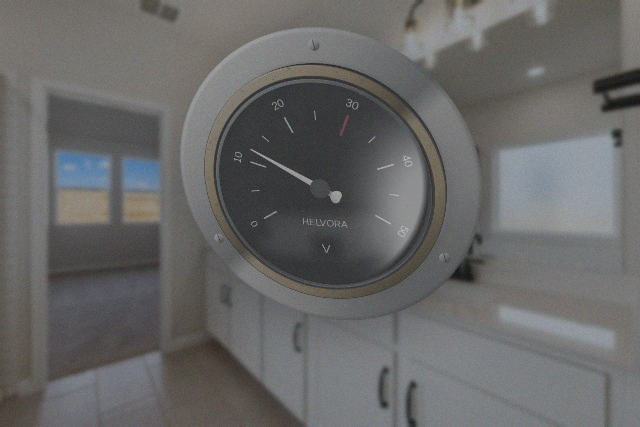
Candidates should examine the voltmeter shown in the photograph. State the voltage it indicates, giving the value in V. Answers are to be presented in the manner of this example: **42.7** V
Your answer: **12.5** V
